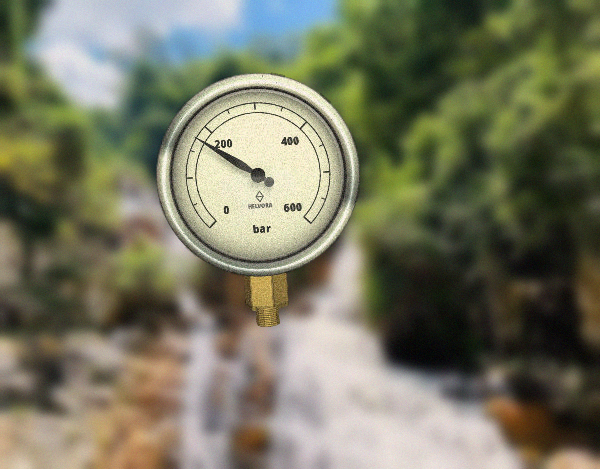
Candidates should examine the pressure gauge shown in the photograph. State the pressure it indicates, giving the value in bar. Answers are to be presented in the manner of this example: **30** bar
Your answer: **175** bar
